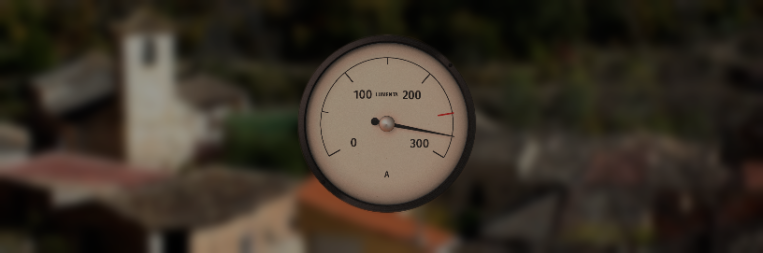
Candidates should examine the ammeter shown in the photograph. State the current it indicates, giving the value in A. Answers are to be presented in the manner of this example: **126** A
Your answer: **275** A
